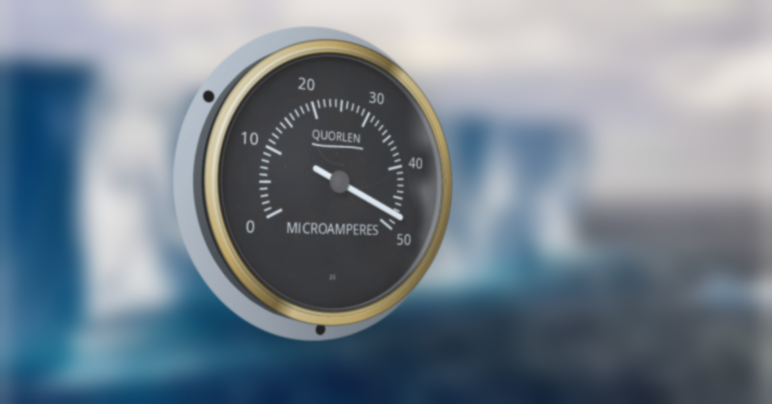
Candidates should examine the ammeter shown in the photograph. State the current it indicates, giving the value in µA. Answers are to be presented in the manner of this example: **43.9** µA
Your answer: **48** µA
